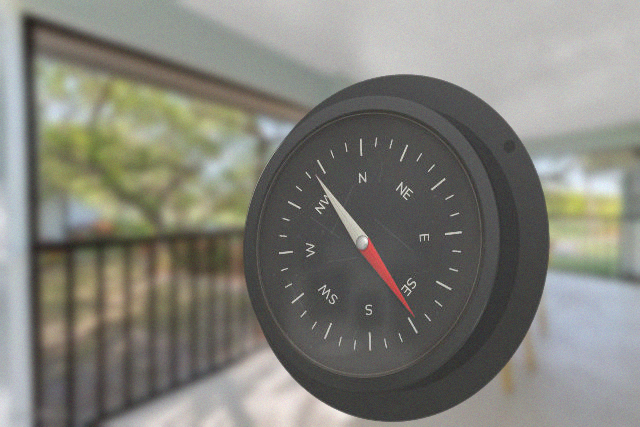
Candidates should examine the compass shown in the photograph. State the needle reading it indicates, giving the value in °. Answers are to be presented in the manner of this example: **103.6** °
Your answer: **145** °
